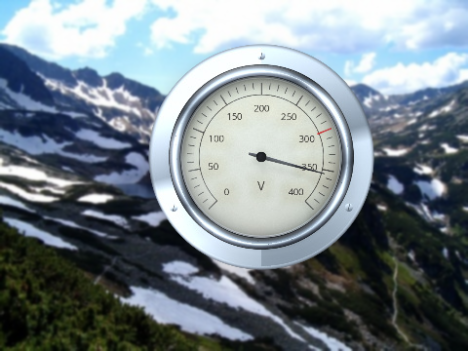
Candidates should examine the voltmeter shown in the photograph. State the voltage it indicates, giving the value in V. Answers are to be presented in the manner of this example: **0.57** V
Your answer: **355** V
